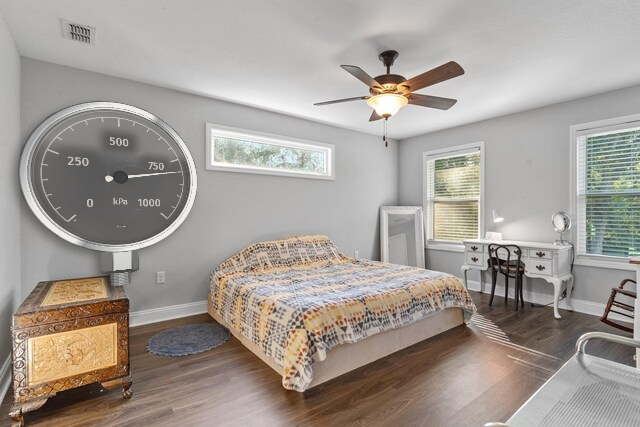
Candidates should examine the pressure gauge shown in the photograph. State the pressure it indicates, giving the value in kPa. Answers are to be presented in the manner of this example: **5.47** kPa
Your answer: **800** kPa
